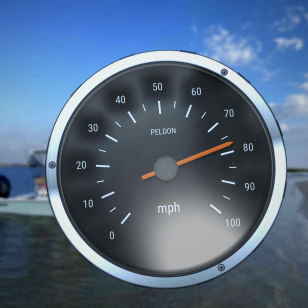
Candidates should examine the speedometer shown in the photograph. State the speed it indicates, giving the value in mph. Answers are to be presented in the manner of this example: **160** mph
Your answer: **77.5** mph
